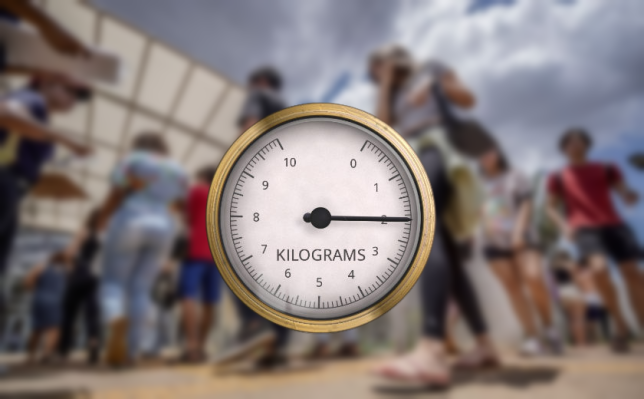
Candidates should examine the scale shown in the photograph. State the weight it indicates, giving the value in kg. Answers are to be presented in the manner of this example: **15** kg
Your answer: **2** kg
